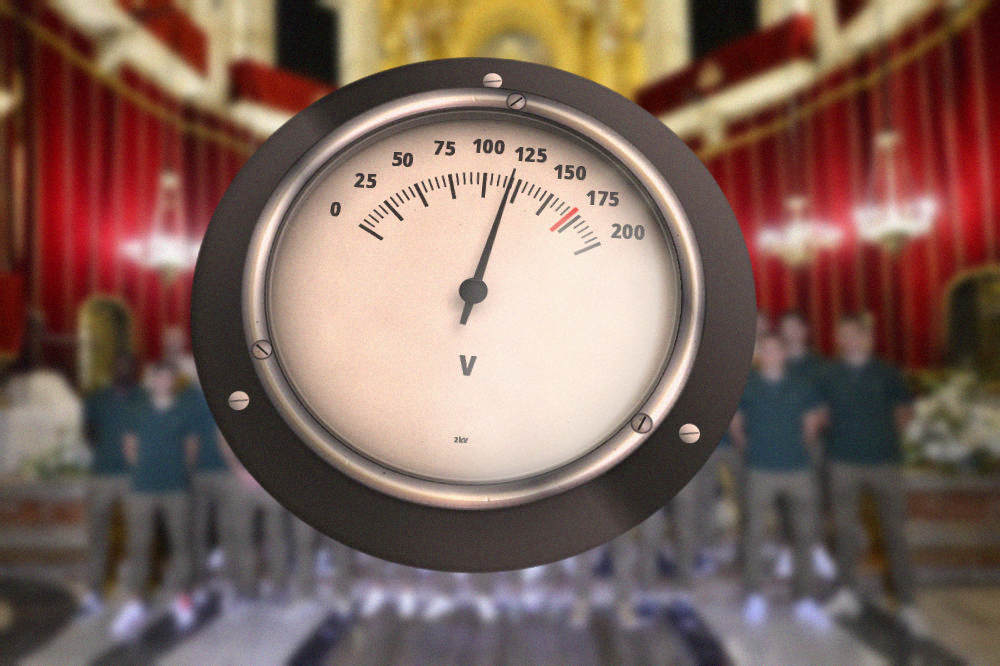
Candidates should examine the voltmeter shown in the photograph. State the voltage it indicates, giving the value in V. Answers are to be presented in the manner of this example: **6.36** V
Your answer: **120** V
